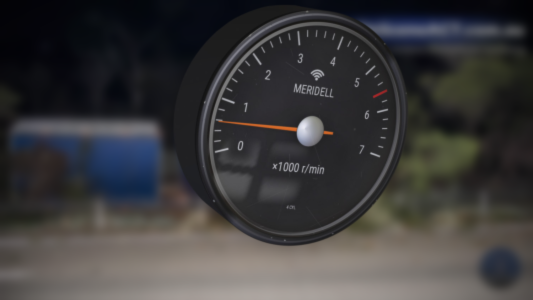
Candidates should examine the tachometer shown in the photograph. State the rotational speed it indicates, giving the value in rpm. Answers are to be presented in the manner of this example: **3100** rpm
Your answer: **600** rpm
